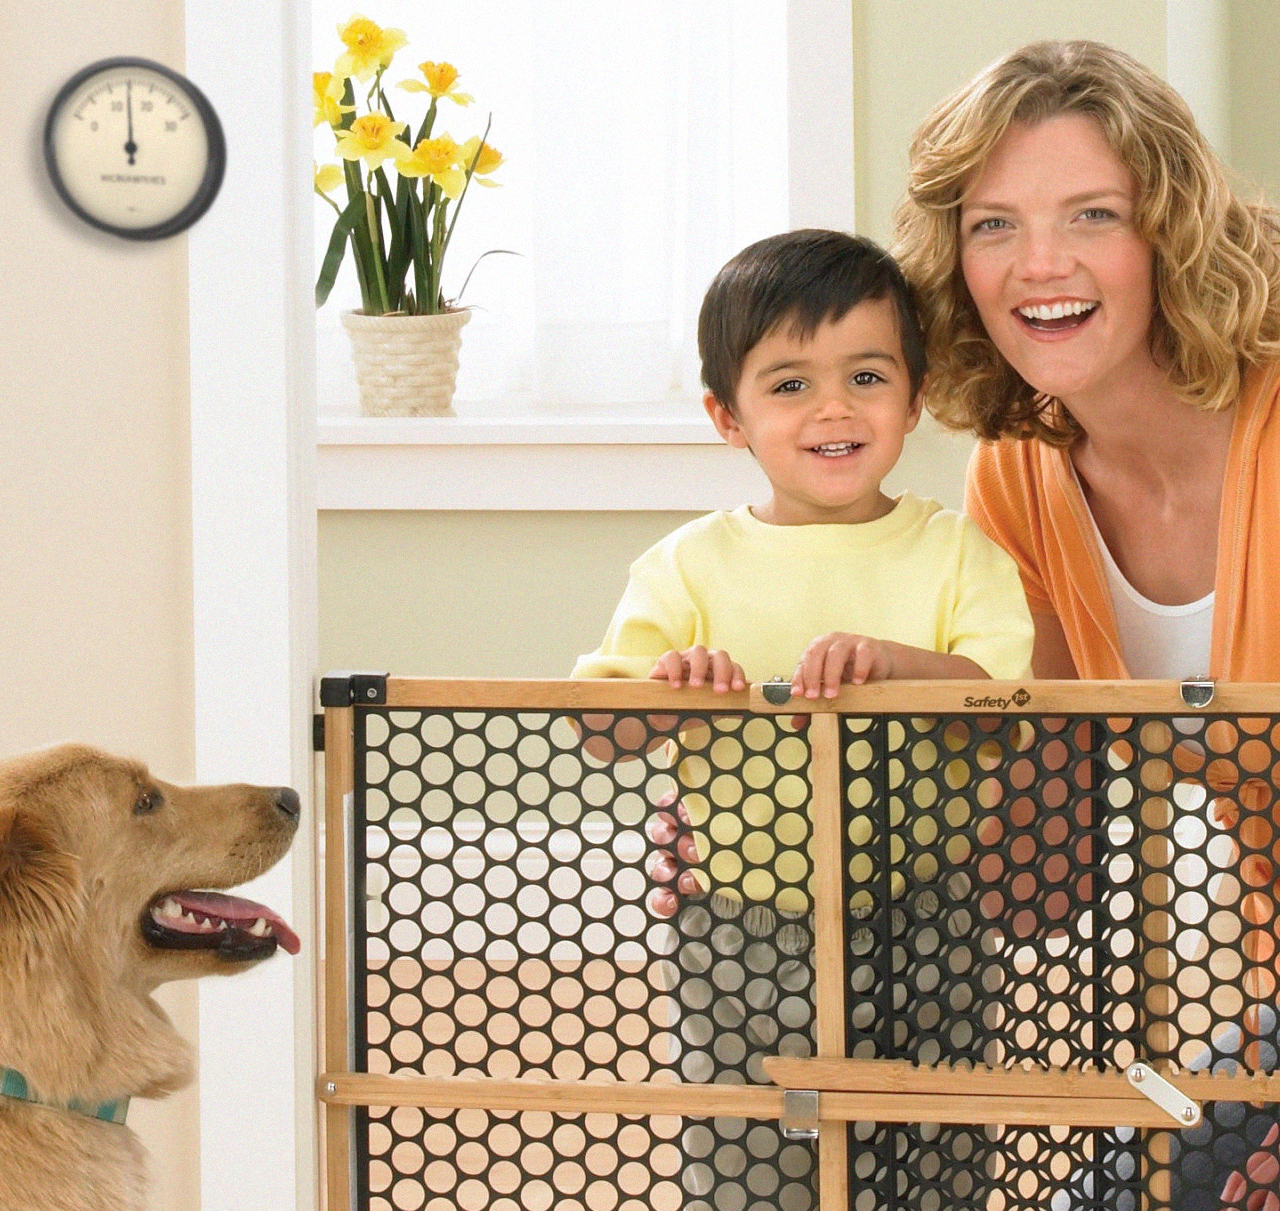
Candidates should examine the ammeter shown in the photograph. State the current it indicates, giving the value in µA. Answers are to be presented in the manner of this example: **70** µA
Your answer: **15** µA
